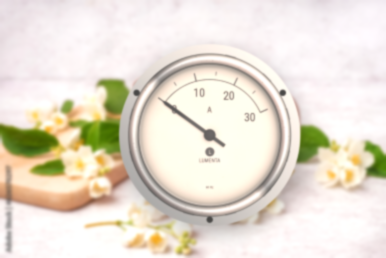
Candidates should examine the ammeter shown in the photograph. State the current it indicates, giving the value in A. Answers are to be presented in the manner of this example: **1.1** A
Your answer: **0** A
